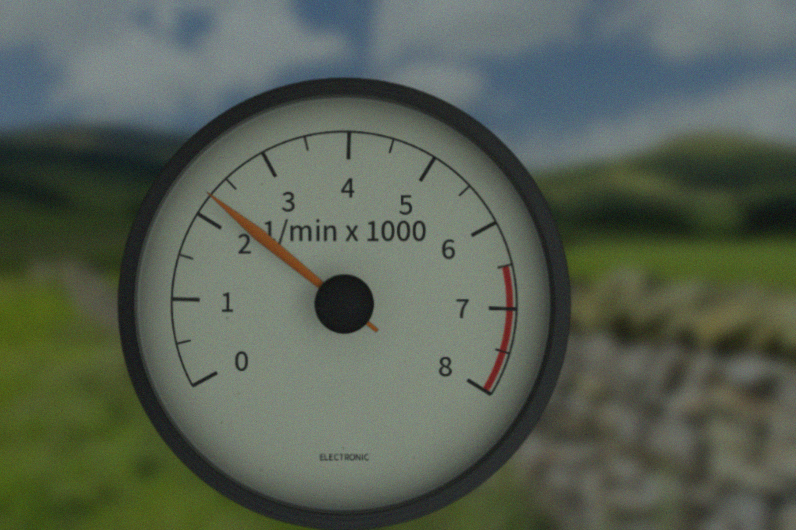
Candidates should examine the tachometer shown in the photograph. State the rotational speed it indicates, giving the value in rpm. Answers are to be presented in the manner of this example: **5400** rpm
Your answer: **2250** rpm
